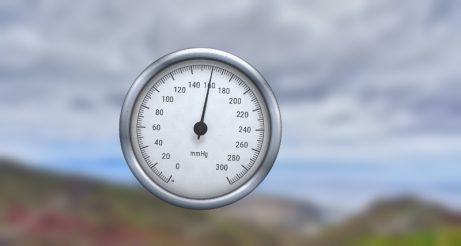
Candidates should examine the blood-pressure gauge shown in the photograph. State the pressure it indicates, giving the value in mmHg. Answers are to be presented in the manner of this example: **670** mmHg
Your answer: **160** mmHg
